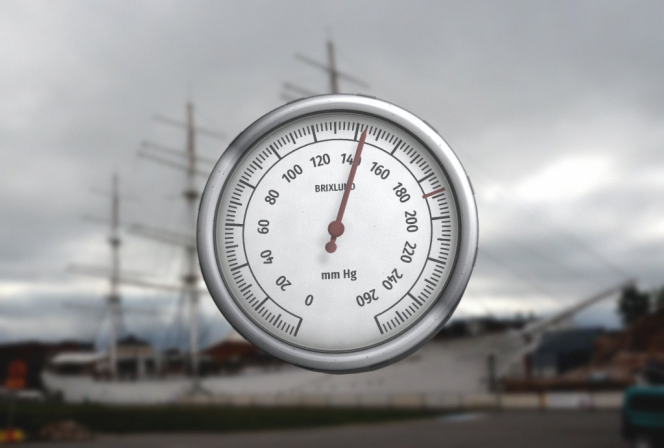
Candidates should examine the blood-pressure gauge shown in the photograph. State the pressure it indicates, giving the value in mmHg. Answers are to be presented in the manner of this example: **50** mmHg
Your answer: **144** mmHg
